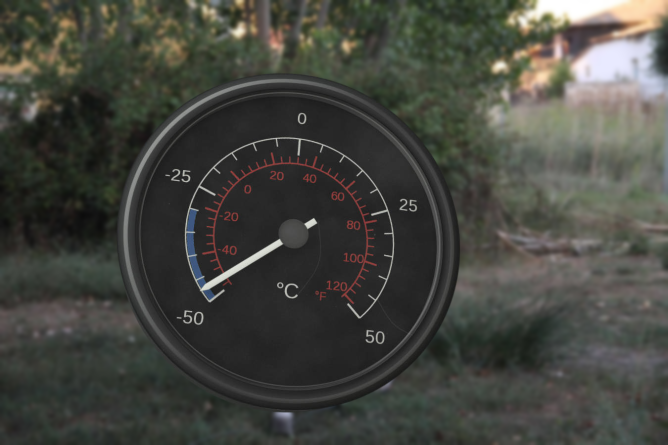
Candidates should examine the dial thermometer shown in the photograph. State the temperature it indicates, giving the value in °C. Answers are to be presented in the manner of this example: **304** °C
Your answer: **-47.5** °C
